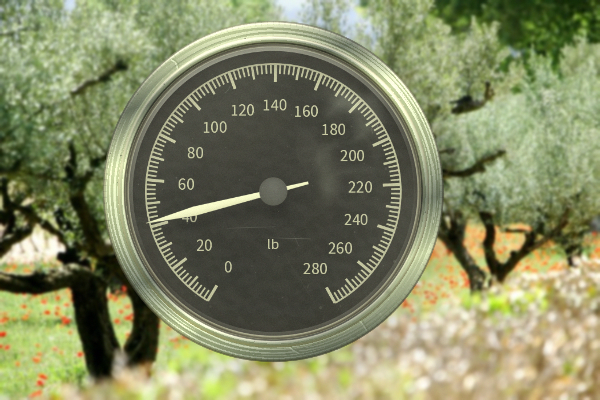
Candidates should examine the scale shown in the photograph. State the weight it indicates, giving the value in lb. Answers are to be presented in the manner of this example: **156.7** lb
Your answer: **42** lb
